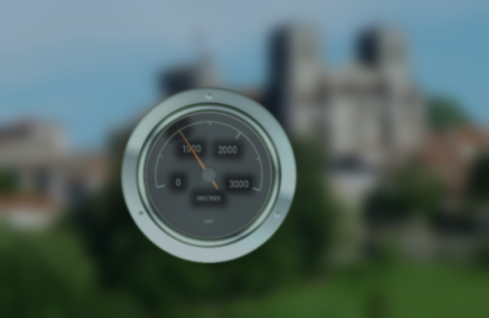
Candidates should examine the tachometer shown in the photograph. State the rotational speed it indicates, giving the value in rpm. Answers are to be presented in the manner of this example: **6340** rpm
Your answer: **1000** rpm
